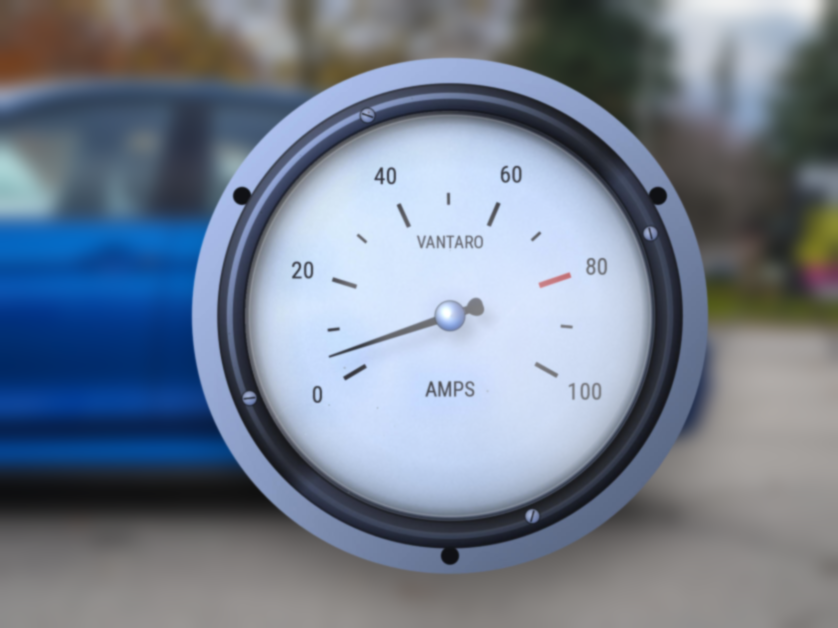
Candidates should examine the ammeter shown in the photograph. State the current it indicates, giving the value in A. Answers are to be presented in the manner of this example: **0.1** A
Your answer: **5** A
